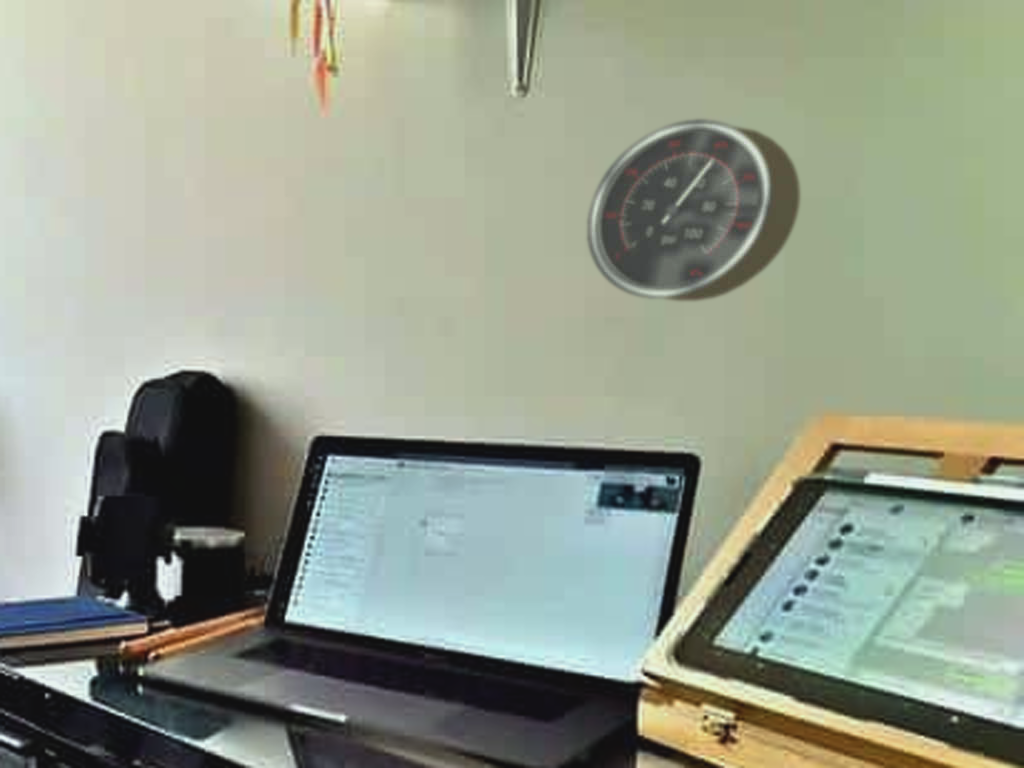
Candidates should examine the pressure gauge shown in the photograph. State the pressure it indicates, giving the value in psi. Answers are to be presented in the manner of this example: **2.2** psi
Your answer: **60** psi
